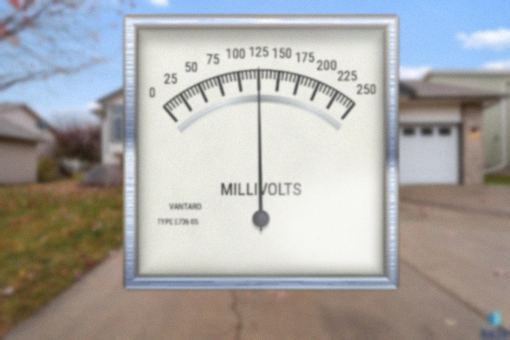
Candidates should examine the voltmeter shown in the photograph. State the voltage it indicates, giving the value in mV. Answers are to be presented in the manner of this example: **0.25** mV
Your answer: **125** mV
